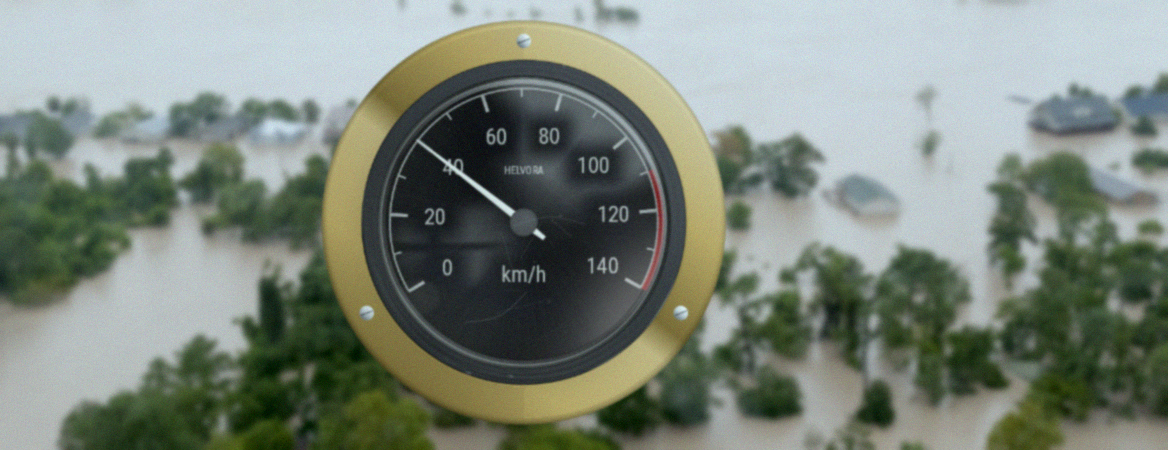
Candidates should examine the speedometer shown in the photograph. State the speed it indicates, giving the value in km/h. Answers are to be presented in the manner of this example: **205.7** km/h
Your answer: **40** km/h
